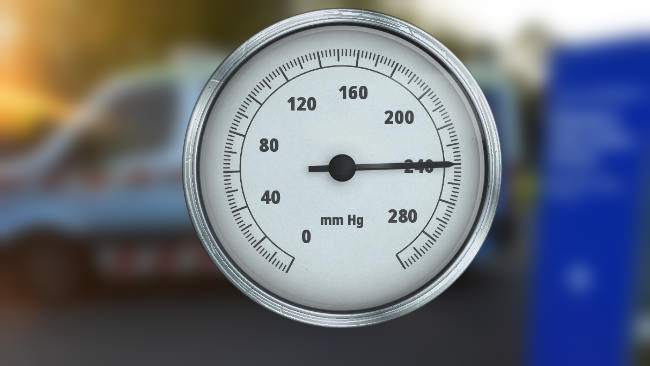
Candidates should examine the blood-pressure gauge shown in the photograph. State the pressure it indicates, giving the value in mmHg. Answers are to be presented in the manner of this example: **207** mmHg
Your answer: **240** mmHg
